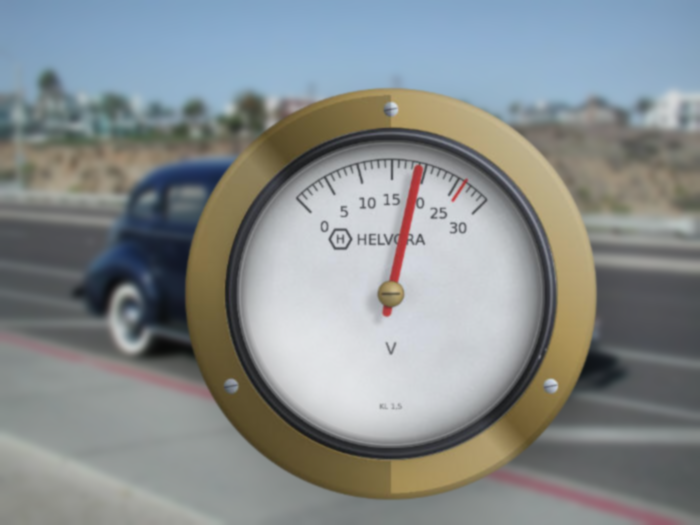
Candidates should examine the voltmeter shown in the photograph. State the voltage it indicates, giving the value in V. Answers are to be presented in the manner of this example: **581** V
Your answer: **19** V
